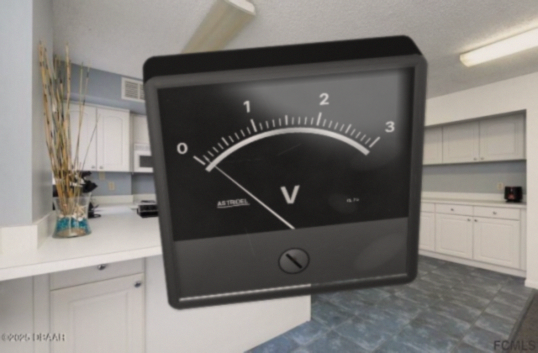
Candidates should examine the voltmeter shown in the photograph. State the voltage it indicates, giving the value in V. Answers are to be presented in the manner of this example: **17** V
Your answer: **0.1** V
